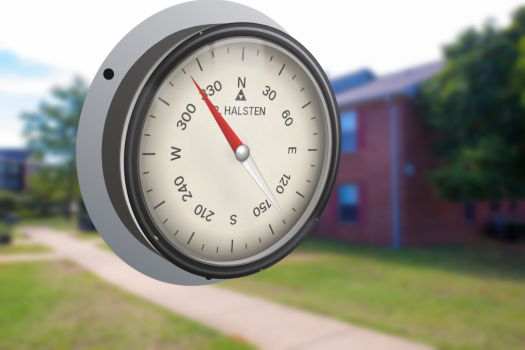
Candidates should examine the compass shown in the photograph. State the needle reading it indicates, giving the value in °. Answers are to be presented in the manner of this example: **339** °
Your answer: **320** °
